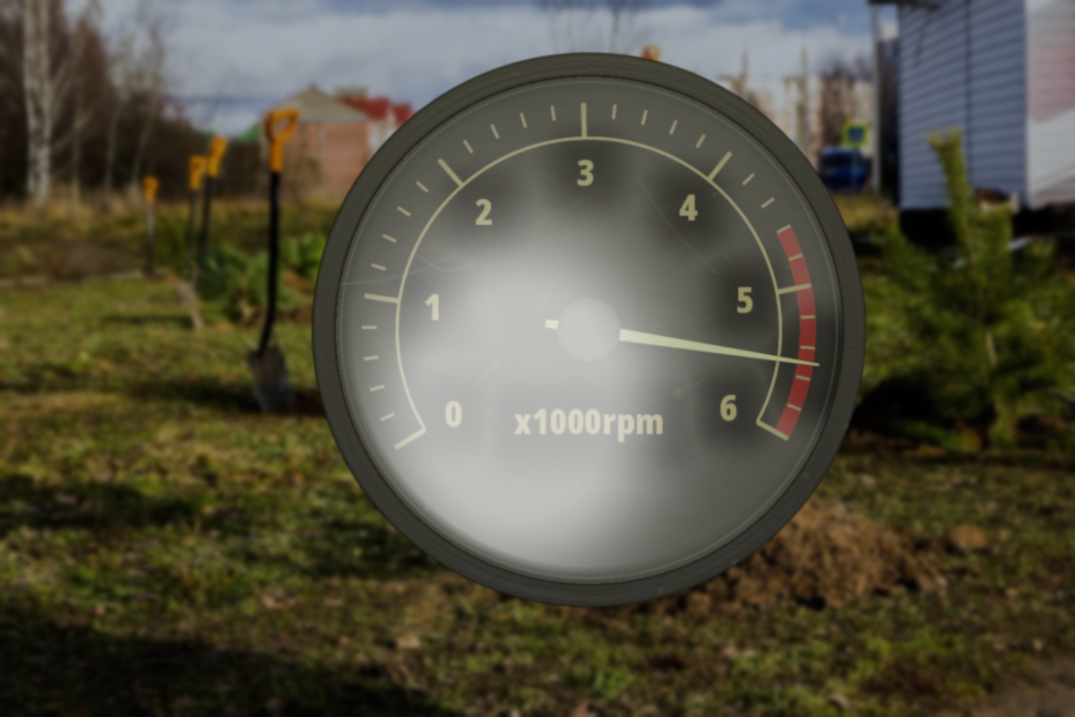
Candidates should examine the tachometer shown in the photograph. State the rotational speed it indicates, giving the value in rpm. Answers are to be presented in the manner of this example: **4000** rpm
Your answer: **5500** rpm
